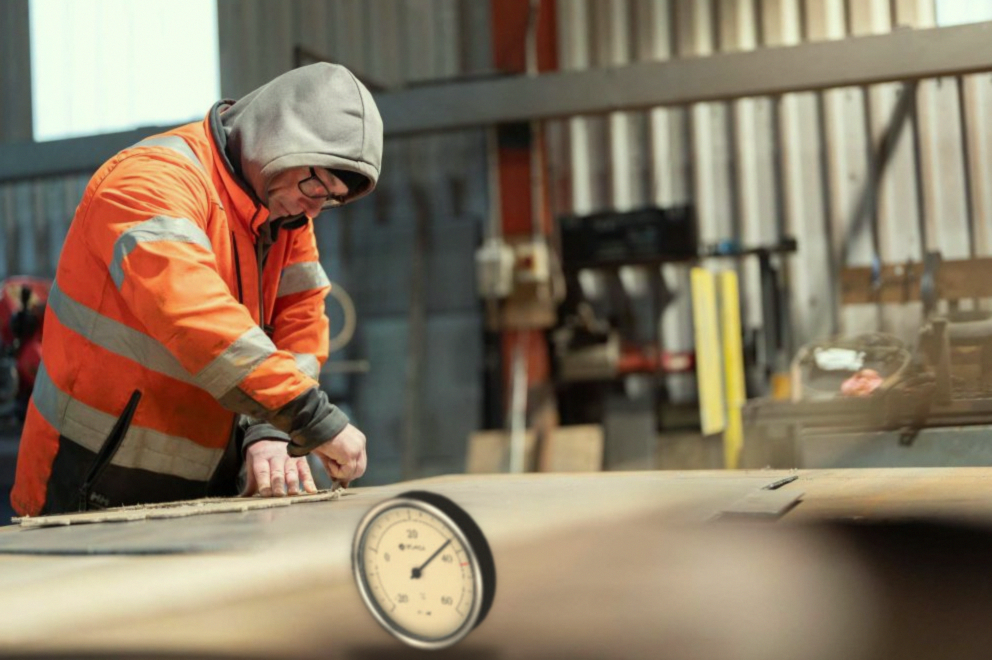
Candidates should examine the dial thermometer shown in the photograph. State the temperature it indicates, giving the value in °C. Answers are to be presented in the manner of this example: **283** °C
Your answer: **36** °C
